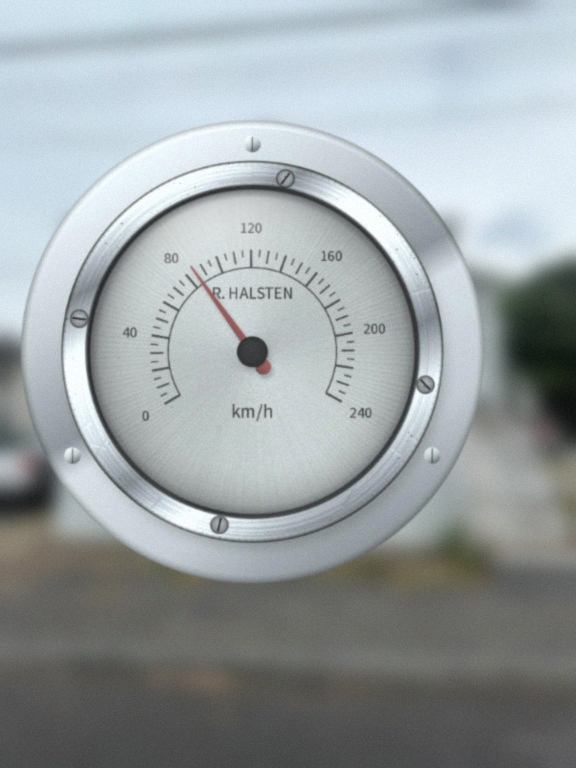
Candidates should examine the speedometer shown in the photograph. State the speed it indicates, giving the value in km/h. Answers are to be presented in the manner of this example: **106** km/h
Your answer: **85** km/h
